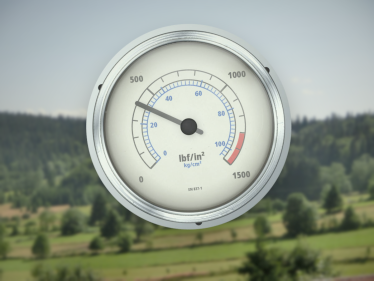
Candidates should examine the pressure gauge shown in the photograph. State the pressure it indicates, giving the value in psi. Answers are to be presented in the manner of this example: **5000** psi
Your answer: **400** psi
